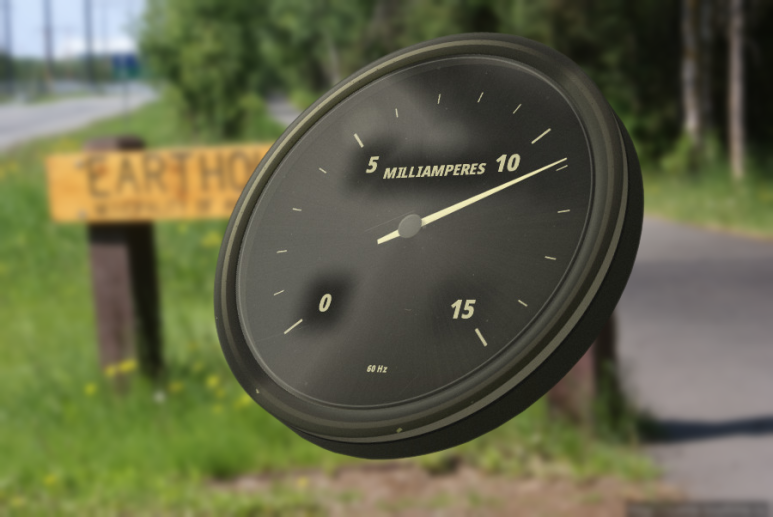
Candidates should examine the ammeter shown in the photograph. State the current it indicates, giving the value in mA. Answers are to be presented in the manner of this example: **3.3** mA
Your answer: **11** mA
